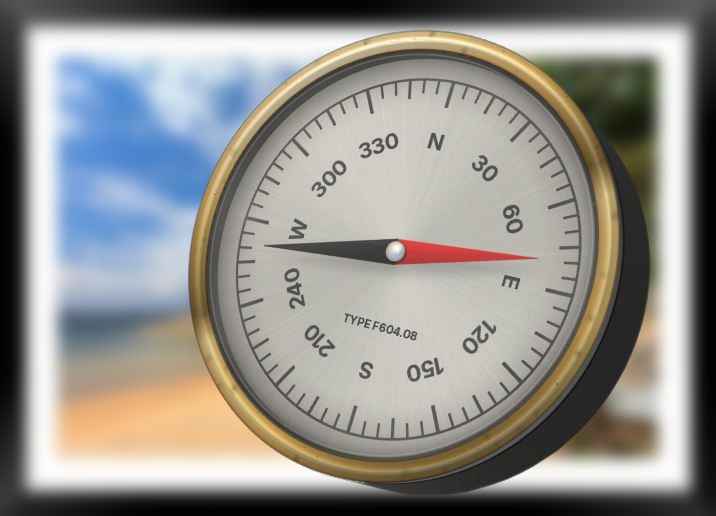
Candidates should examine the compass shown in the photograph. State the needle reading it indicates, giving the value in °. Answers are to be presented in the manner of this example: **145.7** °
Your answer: **80** °
